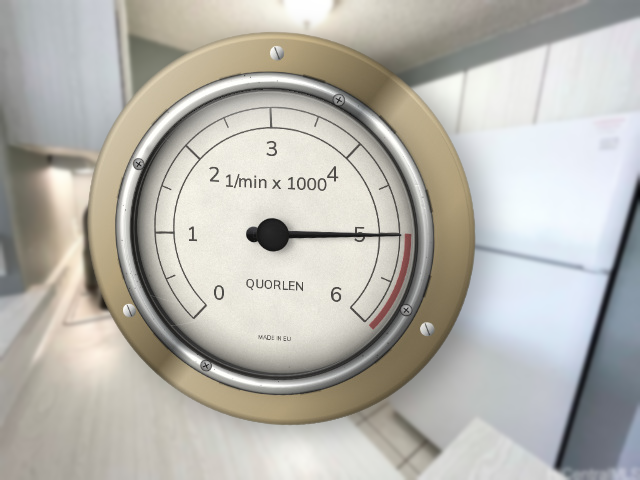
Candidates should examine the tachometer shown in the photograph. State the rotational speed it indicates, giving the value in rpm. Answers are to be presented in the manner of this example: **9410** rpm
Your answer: **5000** rpm
